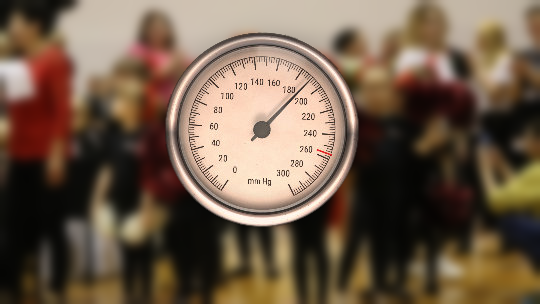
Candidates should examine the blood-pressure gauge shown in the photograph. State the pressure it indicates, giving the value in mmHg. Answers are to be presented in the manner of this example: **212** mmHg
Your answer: **190** mmHg
